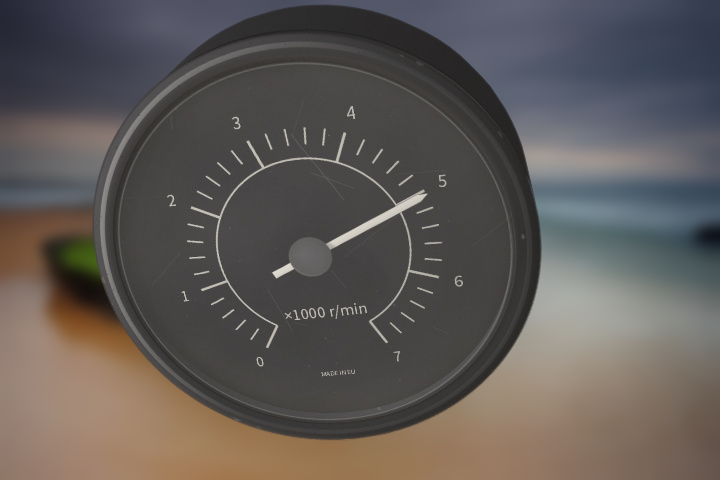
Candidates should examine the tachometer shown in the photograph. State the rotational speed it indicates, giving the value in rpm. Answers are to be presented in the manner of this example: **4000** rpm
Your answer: **5000** rpm
